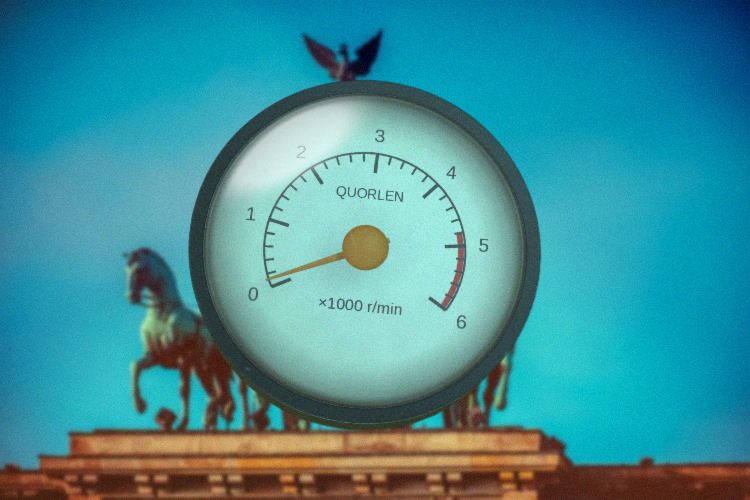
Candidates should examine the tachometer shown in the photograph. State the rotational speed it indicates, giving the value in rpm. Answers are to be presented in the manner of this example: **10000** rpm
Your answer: **100** rpm
